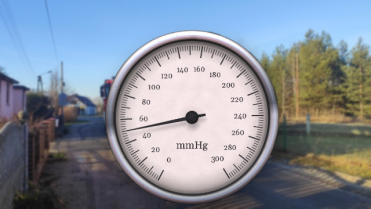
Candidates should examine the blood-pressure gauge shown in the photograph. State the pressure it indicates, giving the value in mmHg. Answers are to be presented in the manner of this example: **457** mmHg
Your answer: **50** mmHg
